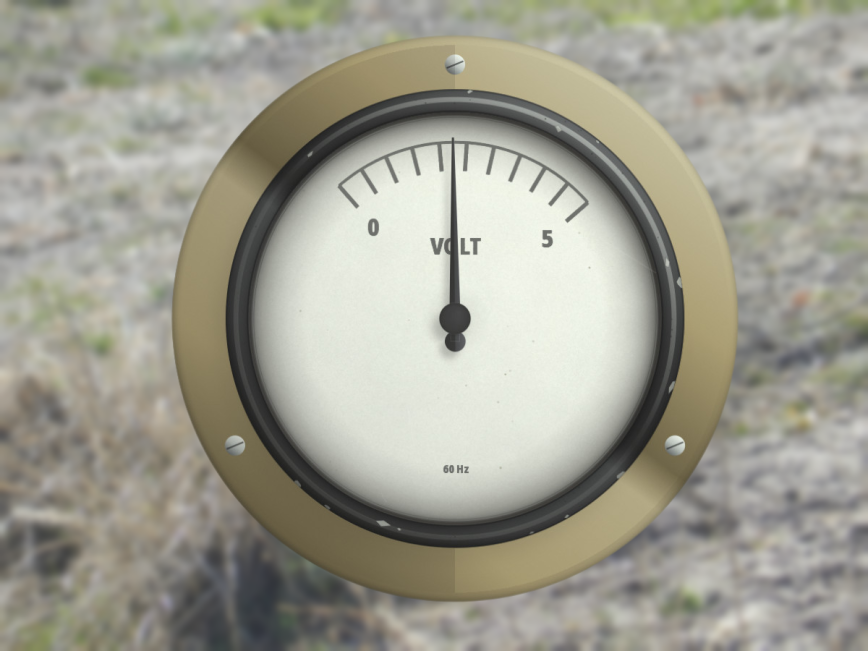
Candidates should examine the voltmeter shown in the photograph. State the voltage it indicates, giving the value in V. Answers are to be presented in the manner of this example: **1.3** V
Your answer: **2.25** V
